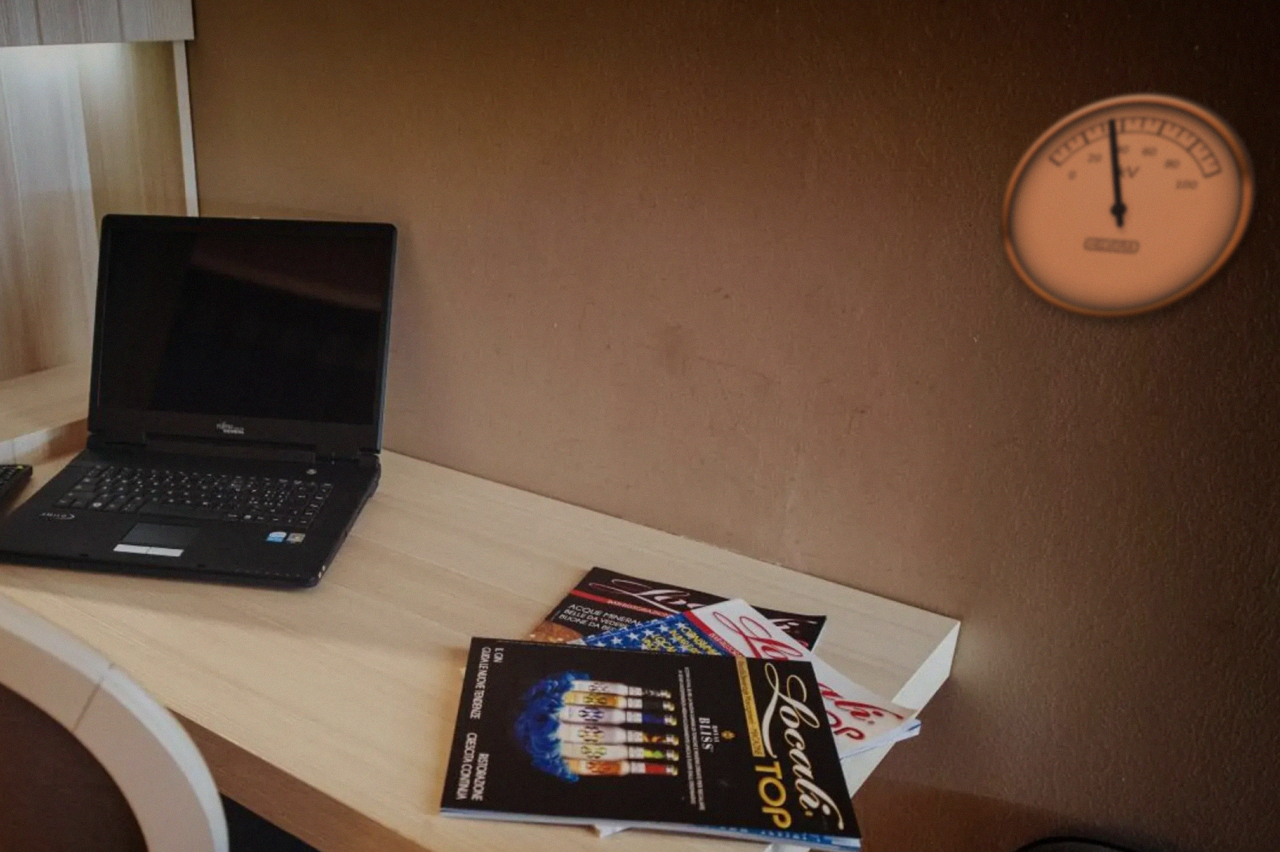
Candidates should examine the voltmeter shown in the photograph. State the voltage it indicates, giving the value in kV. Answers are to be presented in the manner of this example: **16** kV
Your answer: **35** kV
